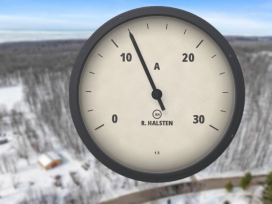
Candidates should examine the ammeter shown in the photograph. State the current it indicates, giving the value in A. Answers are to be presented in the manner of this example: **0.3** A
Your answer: **12** A
